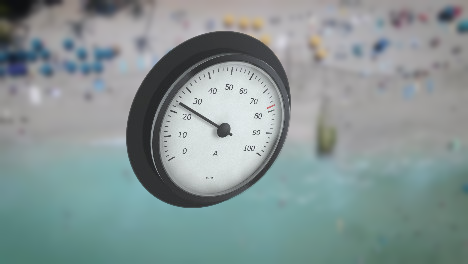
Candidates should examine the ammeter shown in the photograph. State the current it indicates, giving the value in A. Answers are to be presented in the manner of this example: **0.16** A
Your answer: **24** A
